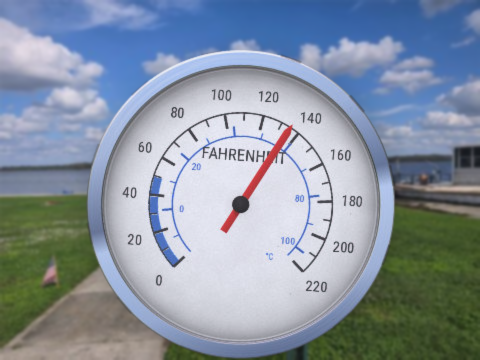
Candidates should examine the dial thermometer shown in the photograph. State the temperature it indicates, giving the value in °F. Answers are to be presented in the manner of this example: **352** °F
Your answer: **135** °F
